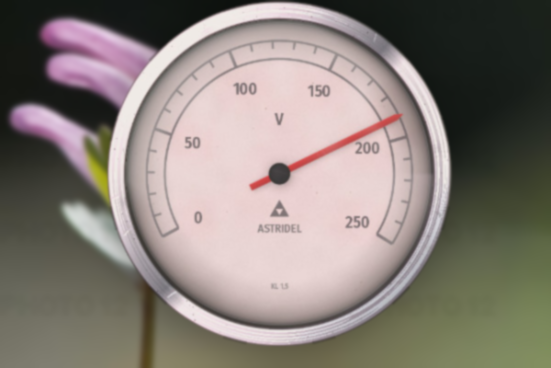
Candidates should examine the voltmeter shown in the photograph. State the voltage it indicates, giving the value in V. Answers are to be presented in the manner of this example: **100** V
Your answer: **190** V
